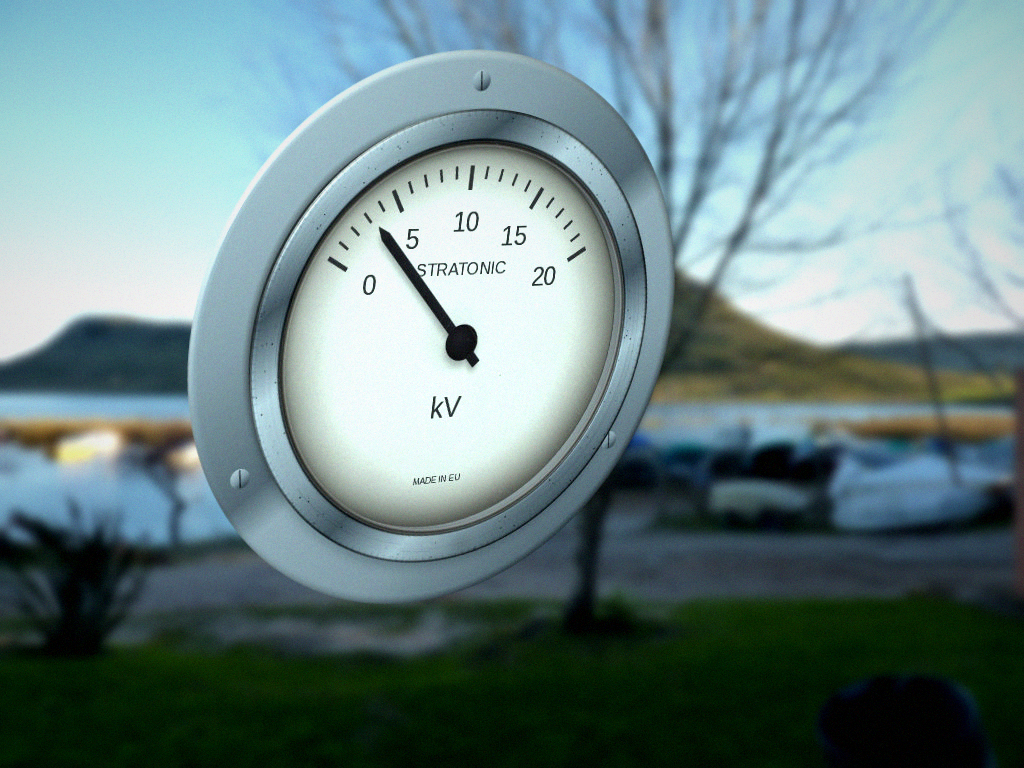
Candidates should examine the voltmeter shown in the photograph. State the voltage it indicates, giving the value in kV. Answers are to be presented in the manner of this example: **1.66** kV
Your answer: **3** kV
